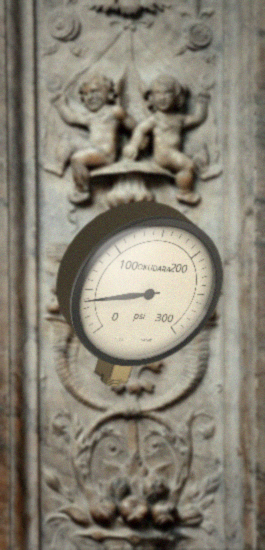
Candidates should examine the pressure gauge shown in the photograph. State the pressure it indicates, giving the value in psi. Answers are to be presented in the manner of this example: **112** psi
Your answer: **40** psi
